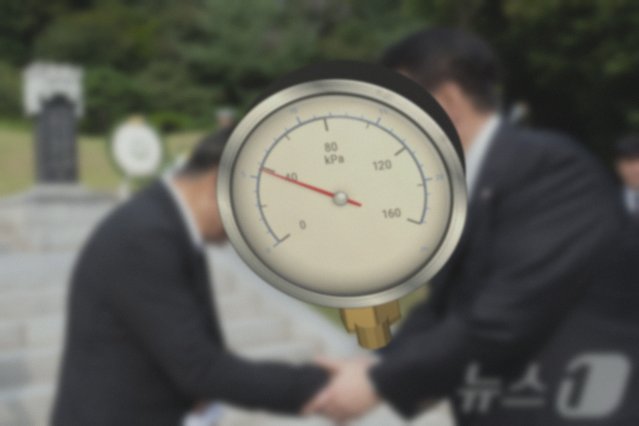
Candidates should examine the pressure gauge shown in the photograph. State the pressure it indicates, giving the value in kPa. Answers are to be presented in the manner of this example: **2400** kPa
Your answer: **40** kPa
